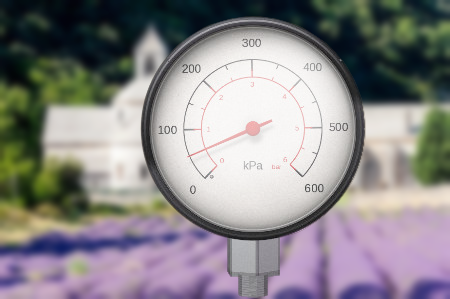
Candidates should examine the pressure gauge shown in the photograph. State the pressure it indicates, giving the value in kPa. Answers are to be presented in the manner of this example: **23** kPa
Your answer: **50** kPa
